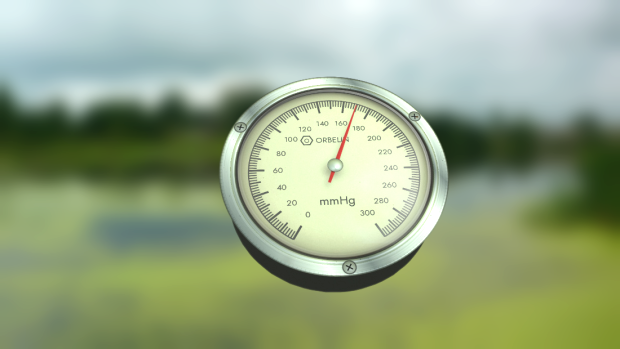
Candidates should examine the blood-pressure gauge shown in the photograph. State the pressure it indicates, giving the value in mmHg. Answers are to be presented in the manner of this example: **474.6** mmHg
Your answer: **170** mmHg
